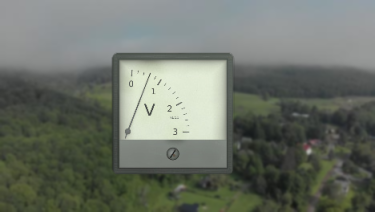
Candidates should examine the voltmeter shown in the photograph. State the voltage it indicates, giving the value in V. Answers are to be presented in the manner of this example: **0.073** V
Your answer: **0.6** V
